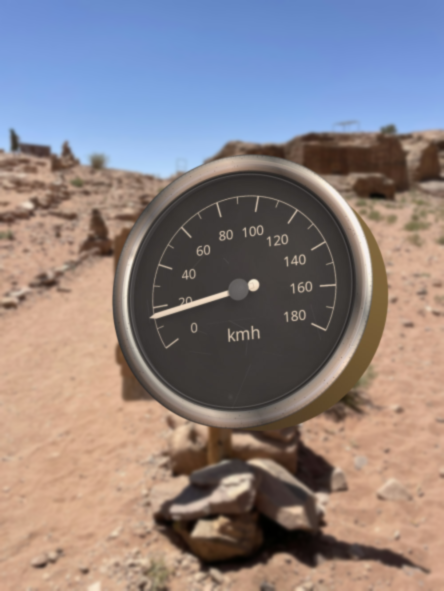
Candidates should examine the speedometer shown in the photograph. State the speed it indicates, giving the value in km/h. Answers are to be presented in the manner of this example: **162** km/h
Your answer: **15** km/h
